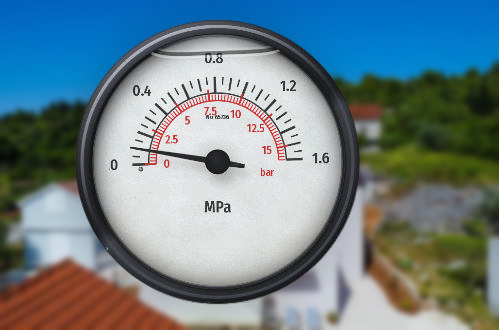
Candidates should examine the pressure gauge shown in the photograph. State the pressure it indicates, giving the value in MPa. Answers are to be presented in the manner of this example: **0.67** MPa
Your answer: **0.1** MPa
